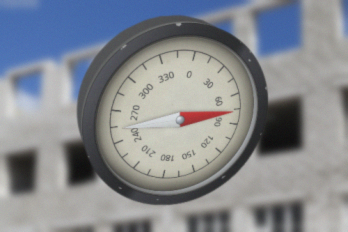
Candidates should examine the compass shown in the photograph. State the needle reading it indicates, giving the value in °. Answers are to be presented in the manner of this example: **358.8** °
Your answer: **75** °
